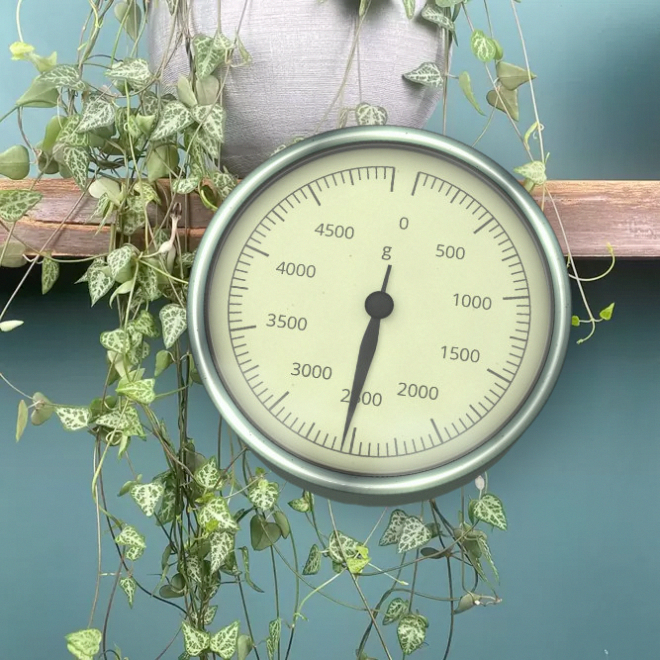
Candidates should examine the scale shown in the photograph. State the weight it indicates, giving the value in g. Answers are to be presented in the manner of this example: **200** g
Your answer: **2550** g
